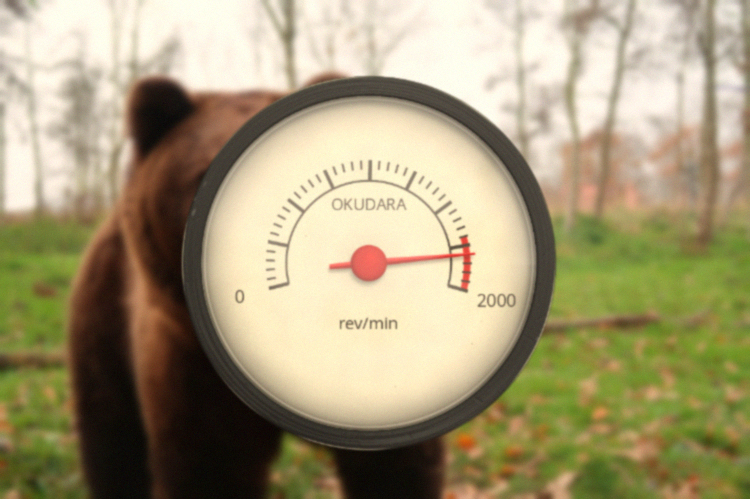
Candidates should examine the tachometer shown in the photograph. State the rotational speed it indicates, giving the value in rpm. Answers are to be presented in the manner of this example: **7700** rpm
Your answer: **1800** rpm
